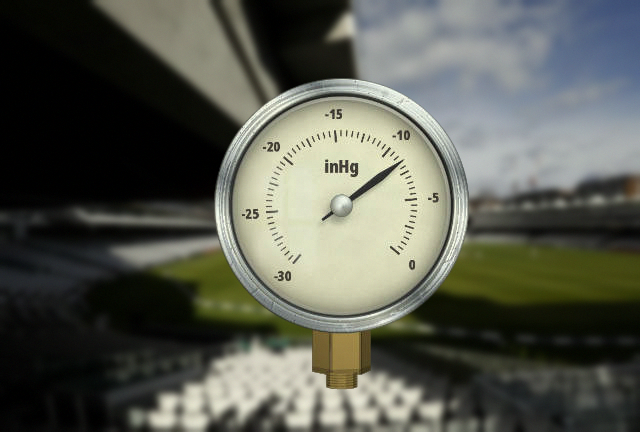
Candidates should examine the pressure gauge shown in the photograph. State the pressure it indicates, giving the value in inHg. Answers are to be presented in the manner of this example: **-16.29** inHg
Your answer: **-8.5** inHg
